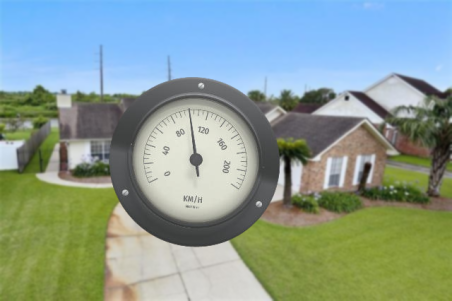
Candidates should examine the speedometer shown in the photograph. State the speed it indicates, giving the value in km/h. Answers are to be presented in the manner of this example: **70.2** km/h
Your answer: **100** km/h
